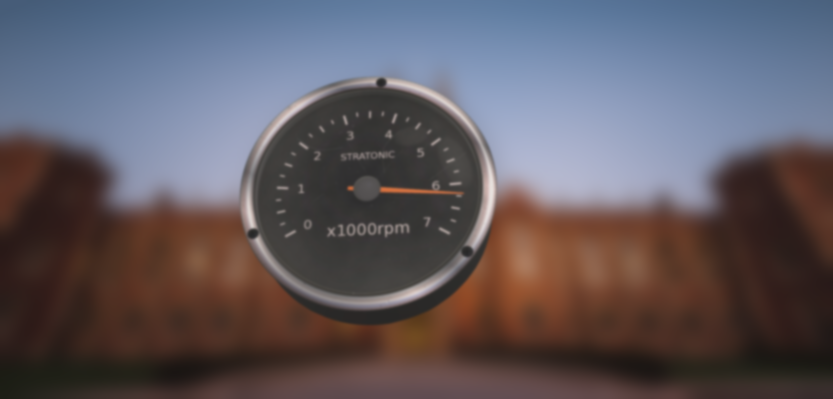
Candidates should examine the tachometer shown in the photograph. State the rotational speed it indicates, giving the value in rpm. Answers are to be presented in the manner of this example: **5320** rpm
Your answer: **6250** rpm
